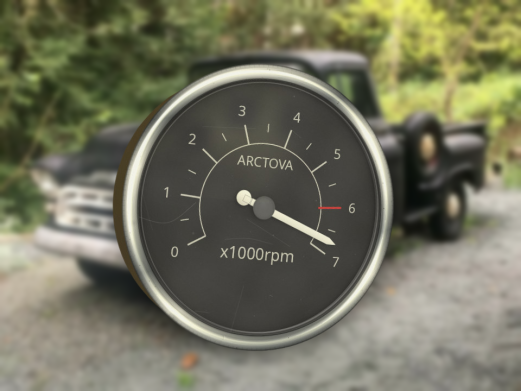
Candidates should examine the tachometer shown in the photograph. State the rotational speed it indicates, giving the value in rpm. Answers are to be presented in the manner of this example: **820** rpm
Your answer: **6750** rpm
